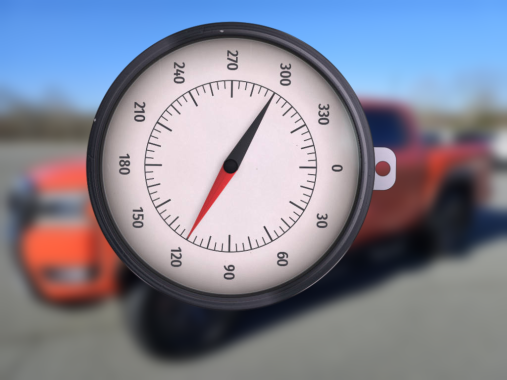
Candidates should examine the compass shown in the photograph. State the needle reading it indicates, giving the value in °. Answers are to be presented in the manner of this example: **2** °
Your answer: **120** °
